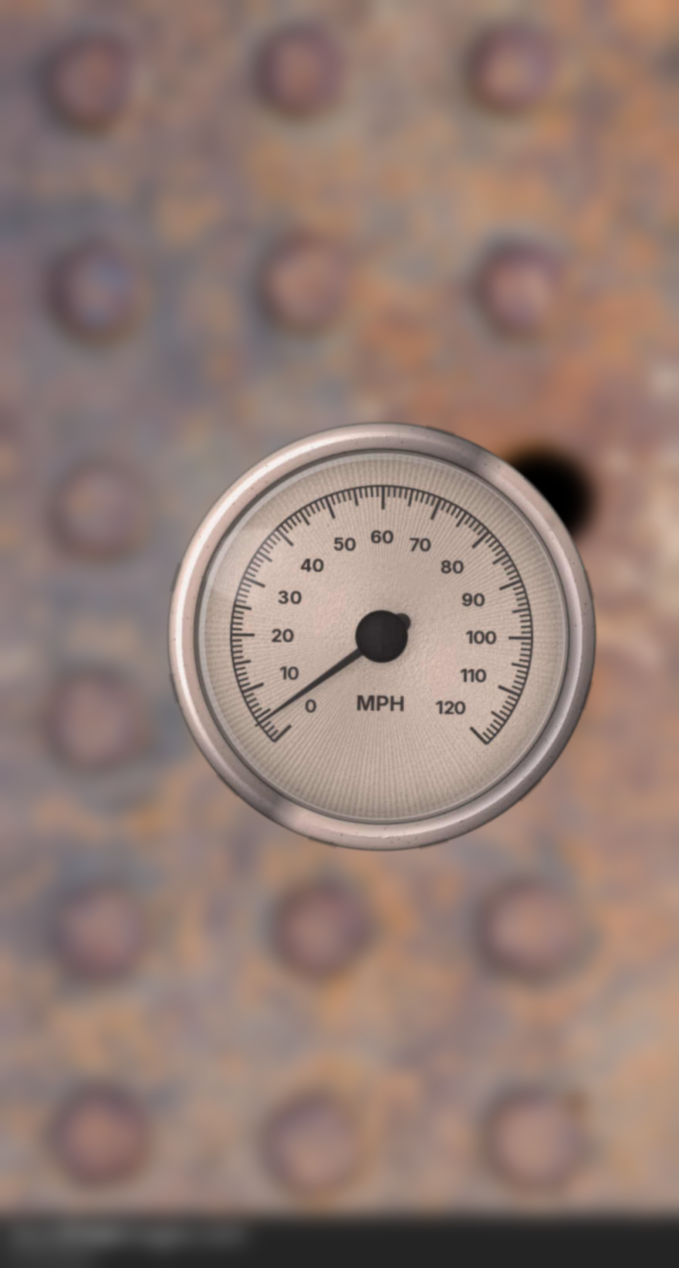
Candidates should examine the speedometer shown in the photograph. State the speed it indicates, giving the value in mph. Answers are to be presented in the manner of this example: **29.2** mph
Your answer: **4** mph
